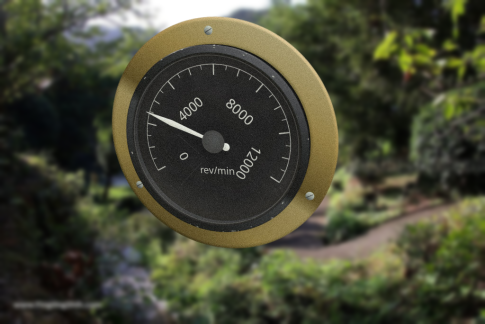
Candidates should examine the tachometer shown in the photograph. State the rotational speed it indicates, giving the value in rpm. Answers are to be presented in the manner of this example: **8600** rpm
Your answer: **2500** rpm
